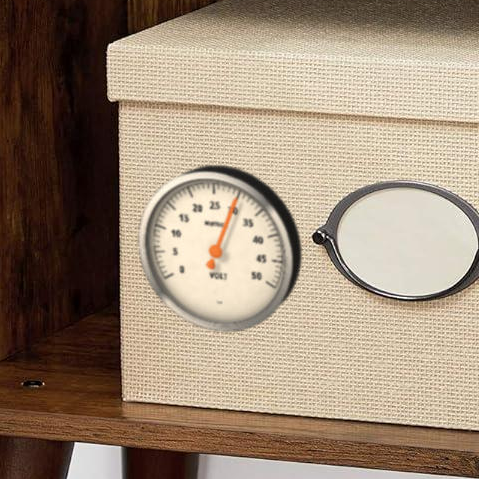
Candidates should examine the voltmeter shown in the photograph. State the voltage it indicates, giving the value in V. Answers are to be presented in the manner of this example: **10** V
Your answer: **30** V
